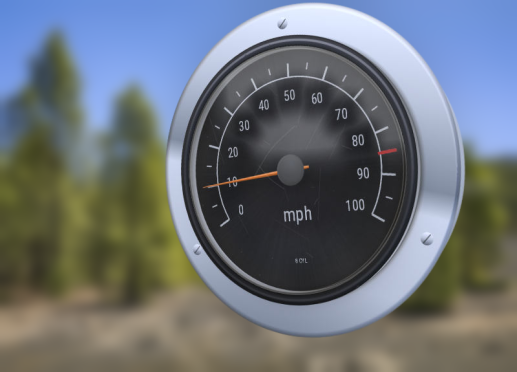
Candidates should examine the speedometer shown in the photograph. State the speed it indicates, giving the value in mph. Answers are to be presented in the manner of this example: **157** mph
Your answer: **10** mph
